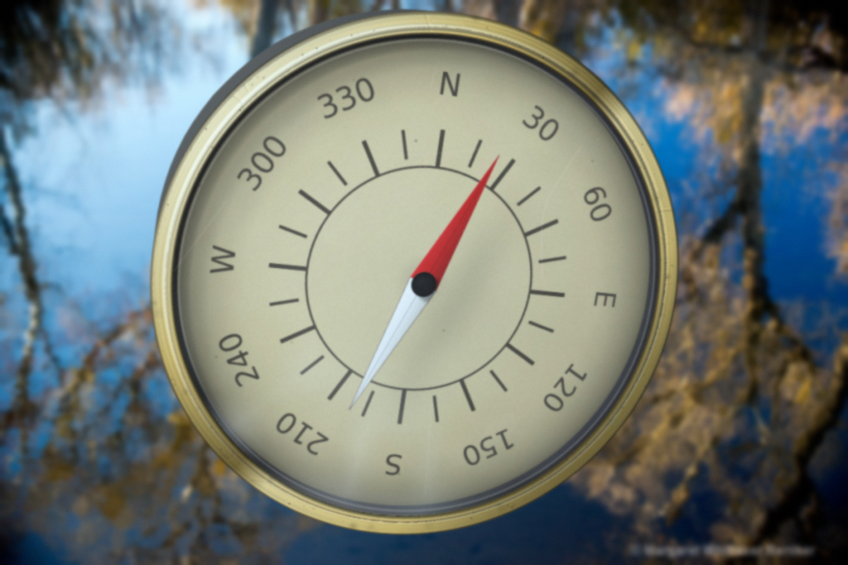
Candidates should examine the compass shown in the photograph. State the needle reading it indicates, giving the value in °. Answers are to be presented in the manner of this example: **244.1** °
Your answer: **22.5** °
